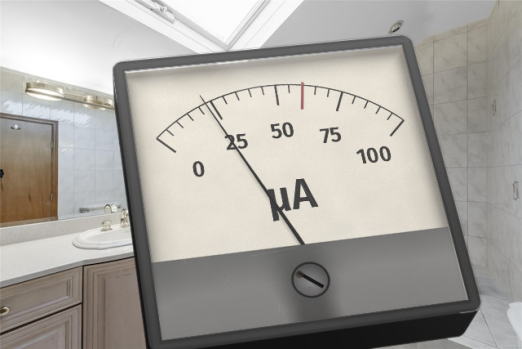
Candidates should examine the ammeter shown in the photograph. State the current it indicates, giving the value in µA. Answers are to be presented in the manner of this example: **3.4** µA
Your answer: **22.5** µA
